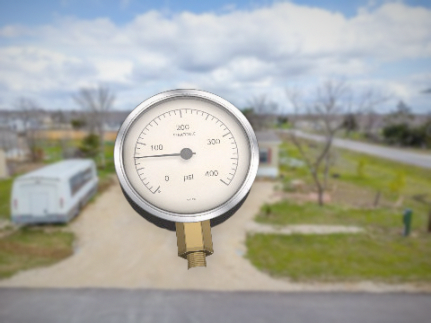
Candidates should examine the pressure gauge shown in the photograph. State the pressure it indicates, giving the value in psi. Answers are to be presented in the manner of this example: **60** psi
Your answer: **70** psi
